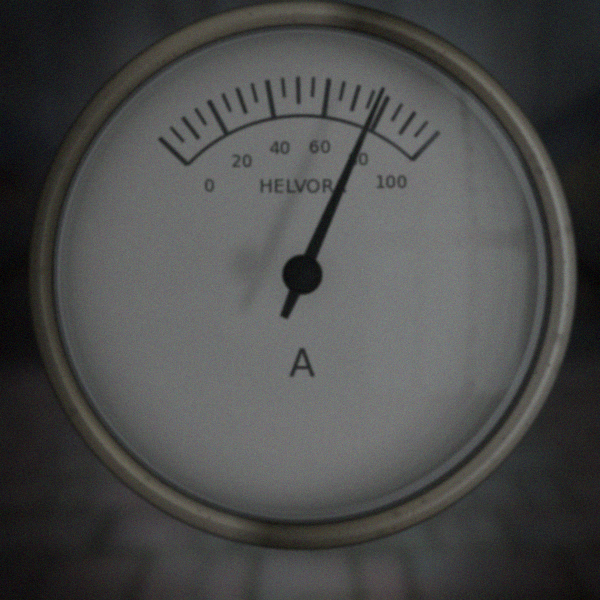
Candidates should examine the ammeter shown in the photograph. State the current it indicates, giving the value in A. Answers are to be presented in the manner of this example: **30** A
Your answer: **77.5** A
